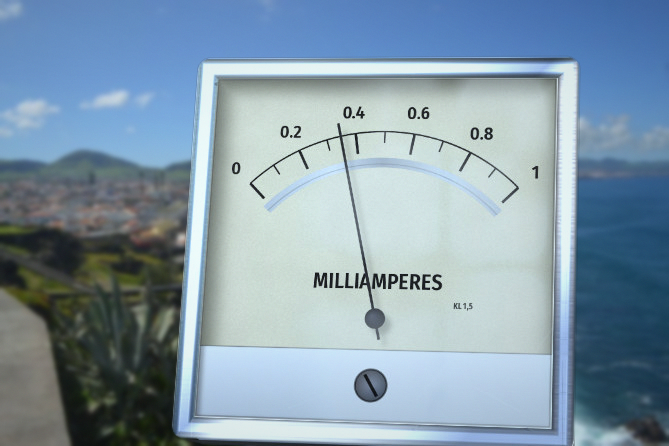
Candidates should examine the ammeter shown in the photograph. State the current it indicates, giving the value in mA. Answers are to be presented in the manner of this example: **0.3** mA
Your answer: **0.35** mA
